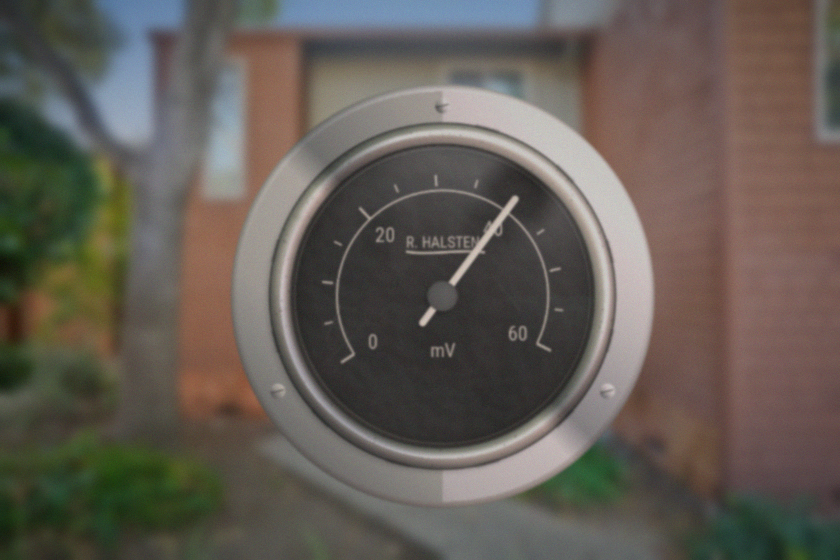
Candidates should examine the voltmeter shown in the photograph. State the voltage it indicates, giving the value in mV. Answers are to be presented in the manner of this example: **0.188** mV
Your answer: **40** mV
